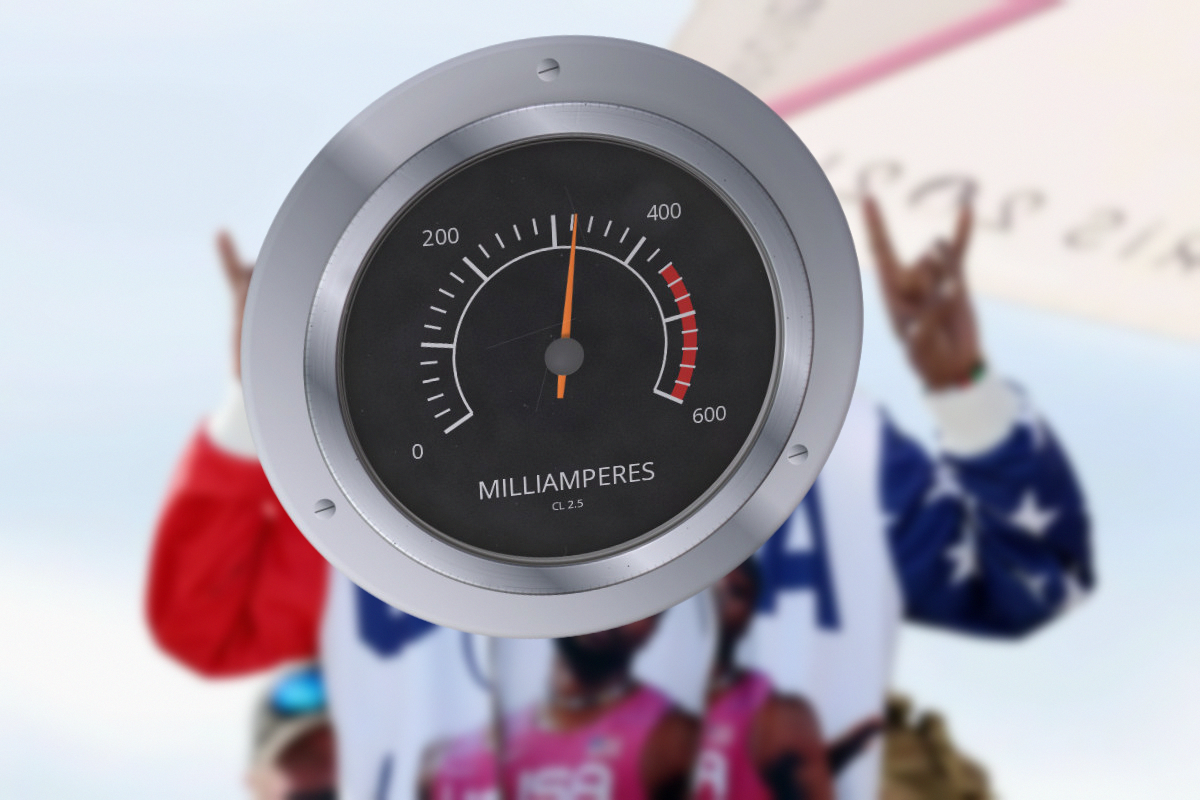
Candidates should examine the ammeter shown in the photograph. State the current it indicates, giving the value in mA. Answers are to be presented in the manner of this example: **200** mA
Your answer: **320** mA
